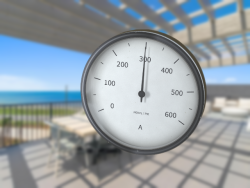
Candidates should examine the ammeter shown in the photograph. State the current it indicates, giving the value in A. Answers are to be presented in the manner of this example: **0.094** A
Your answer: **300** A
